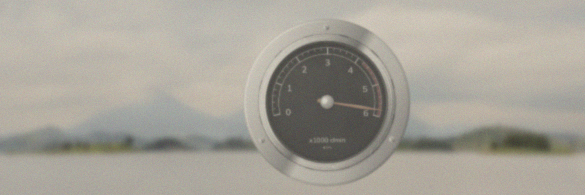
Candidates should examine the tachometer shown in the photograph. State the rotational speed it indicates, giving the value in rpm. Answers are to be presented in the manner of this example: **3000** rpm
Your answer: **5800** rpm
